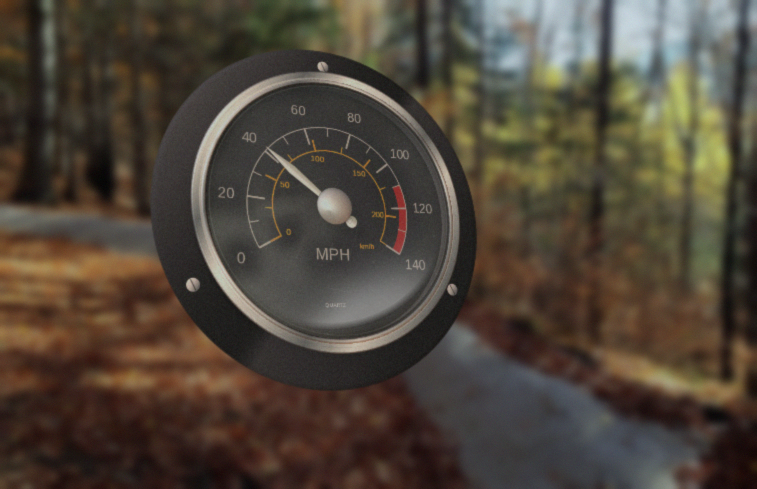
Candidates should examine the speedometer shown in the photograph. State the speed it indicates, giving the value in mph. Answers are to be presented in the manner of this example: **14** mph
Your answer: **40** mph
